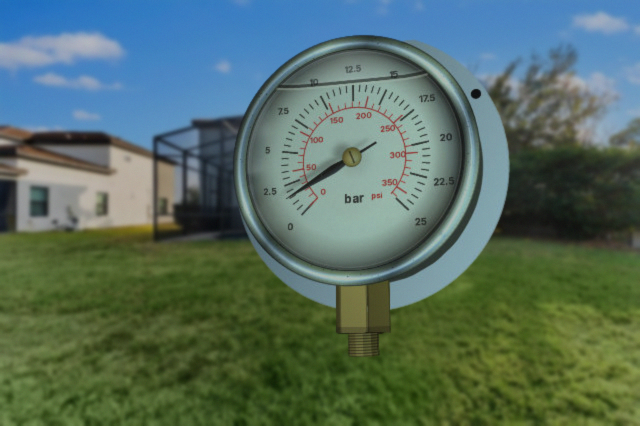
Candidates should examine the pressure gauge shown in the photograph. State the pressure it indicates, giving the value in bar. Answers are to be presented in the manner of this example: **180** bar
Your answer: **1.5** bar
